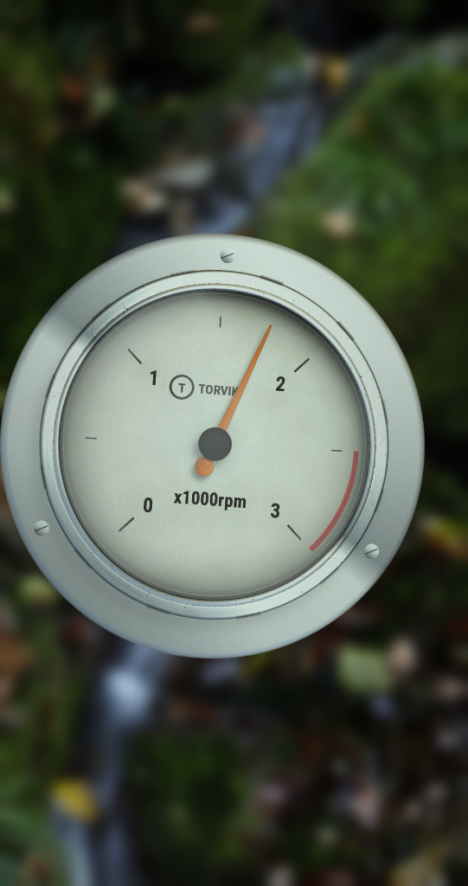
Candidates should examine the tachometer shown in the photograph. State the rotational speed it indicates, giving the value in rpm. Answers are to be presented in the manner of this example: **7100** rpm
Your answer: **1750** rpm
